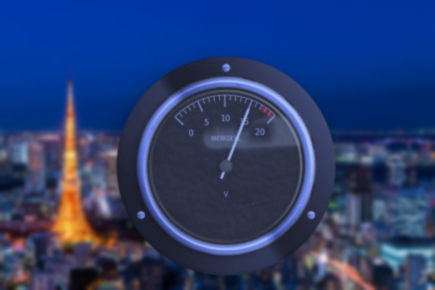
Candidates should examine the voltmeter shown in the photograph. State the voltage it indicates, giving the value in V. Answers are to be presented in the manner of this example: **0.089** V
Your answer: **15** V
